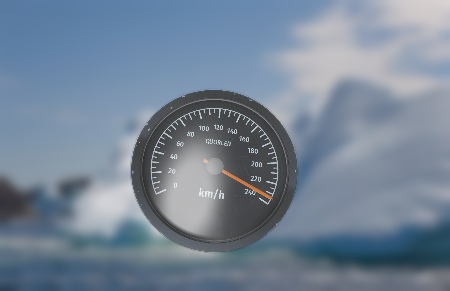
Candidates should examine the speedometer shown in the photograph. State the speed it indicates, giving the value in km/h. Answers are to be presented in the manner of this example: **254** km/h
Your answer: **235** km/h
